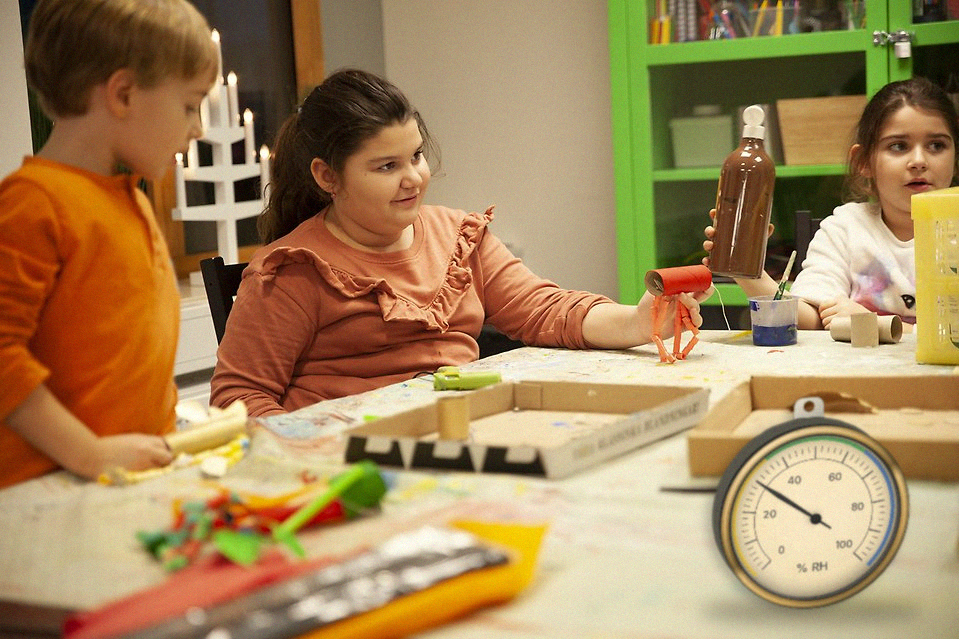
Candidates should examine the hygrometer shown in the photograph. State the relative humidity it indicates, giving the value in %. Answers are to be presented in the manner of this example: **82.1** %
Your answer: **30** %
